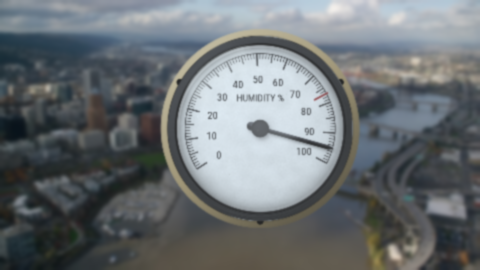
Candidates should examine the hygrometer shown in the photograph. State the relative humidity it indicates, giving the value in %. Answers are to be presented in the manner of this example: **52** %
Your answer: **95** %
